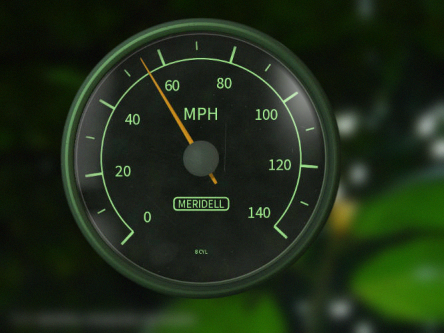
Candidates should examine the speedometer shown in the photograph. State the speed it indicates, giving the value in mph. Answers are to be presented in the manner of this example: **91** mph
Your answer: **55** mph
